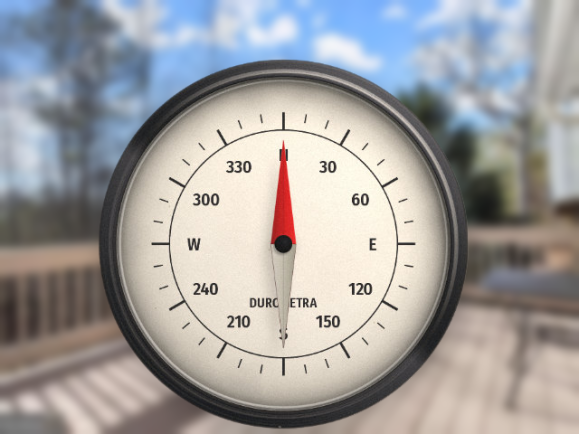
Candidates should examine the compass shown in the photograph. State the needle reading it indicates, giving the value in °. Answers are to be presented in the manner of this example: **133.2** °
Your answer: **0** °
